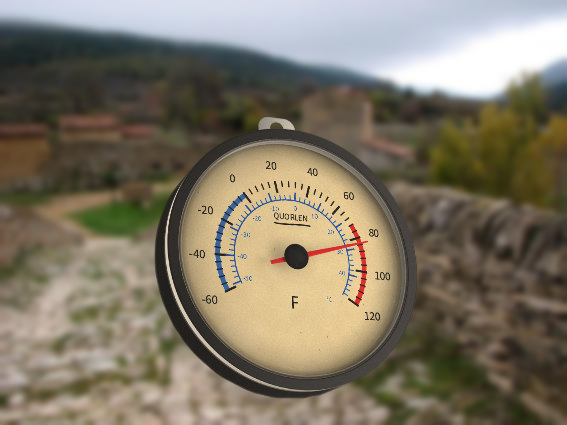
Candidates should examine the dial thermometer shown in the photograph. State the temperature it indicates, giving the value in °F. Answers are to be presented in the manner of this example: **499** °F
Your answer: **84** °F
